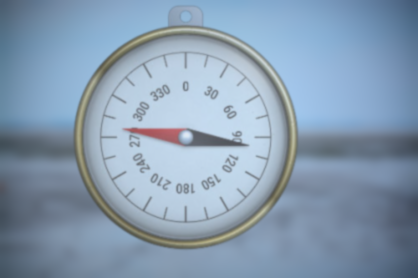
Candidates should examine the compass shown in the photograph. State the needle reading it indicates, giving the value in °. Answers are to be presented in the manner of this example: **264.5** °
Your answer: **277.5** °
